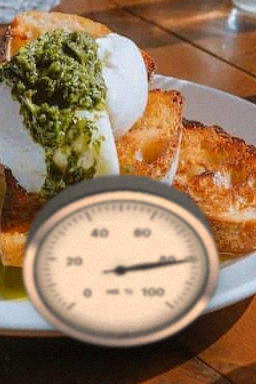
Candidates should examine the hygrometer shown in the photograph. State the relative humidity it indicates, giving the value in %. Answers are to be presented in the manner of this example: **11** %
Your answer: **80** %
